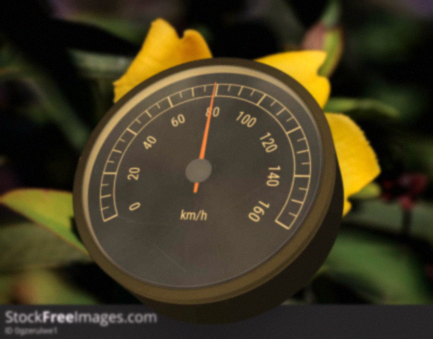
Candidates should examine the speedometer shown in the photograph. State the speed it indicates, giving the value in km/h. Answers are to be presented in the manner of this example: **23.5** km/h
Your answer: **80** km/h
